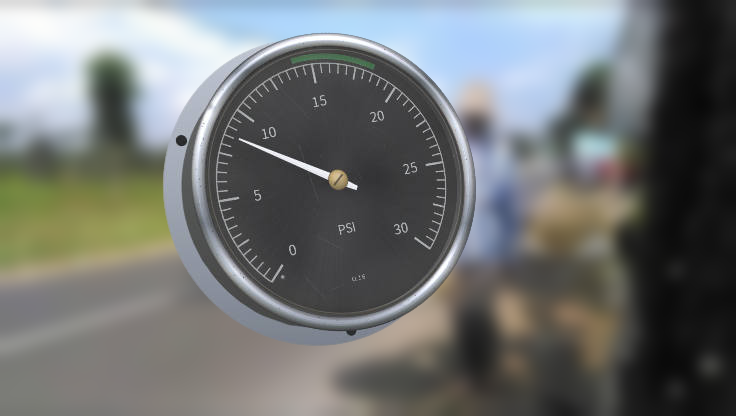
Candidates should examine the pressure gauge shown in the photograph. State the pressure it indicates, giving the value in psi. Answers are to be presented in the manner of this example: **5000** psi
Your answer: **8.5** psi
